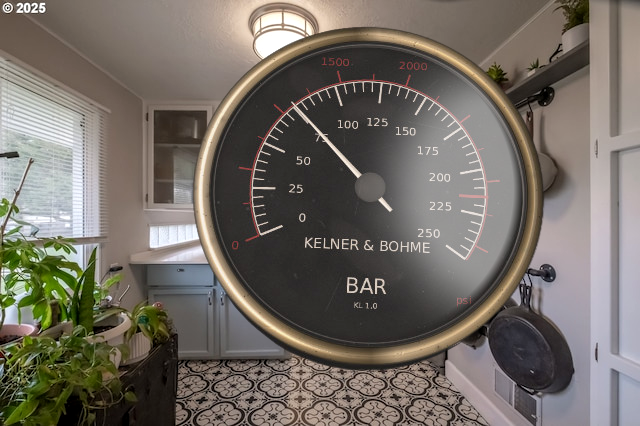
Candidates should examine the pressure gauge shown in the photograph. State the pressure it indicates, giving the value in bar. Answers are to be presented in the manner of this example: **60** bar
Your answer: **75** bar
